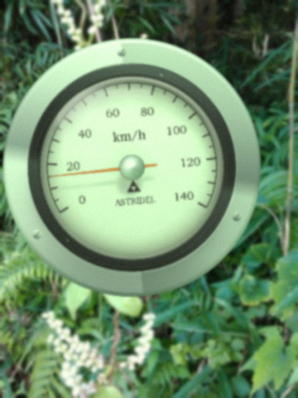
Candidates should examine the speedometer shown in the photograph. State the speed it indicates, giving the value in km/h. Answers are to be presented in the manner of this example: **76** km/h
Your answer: **15** km/h
